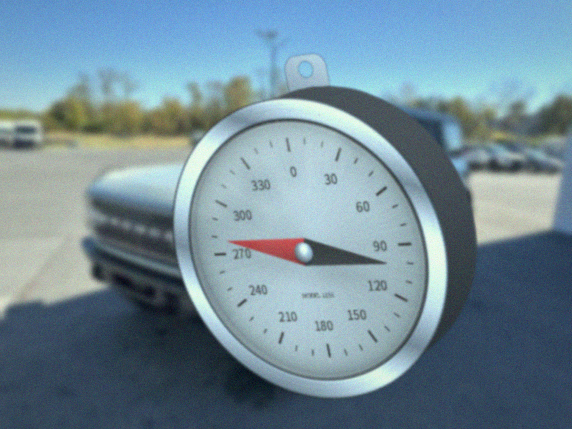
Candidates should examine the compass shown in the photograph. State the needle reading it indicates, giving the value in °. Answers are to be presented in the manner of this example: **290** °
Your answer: **280** °
